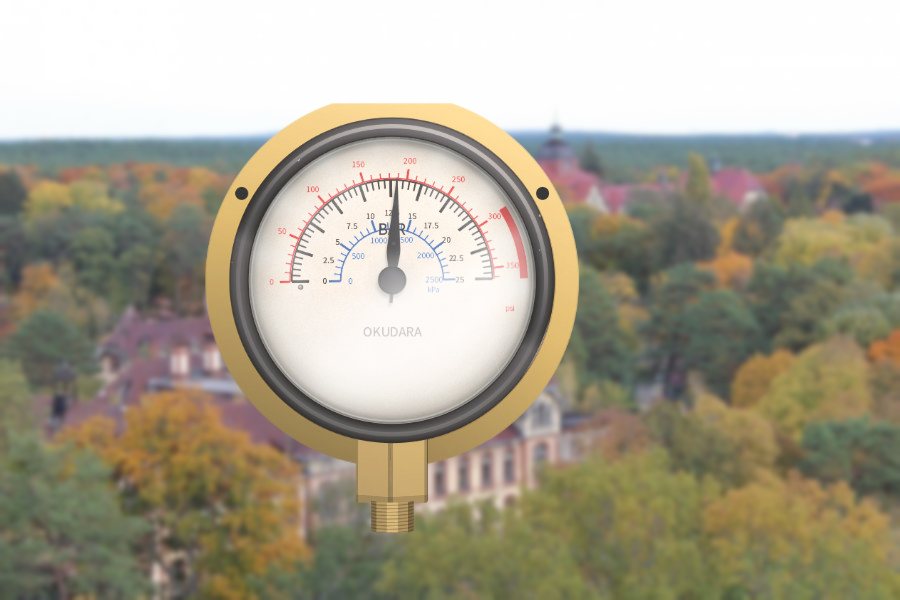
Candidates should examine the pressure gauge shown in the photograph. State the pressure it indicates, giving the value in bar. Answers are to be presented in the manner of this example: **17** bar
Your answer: **13** bar
